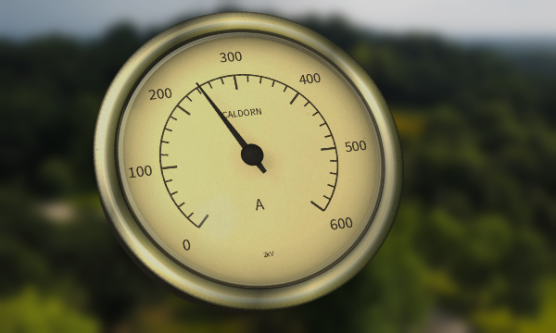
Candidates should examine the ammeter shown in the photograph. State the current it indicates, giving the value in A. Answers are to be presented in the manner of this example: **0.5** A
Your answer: **240** A
